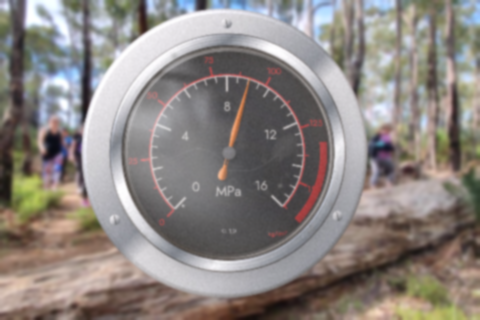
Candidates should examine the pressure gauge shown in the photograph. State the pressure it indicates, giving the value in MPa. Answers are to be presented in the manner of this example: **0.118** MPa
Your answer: **9** MPa
